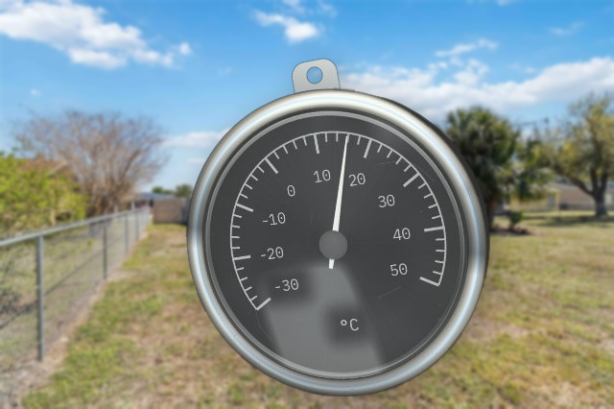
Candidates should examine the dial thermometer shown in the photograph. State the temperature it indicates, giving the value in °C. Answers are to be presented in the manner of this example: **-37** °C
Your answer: **16** °C
